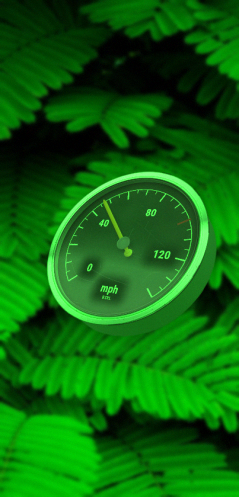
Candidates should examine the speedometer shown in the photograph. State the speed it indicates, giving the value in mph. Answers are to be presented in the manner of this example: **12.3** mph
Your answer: **47.5** mph
